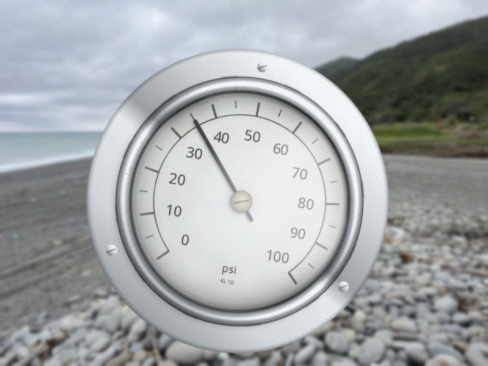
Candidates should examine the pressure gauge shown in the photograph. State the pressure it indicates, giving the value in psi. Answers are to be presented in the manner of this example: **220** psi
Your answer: **35** psi
